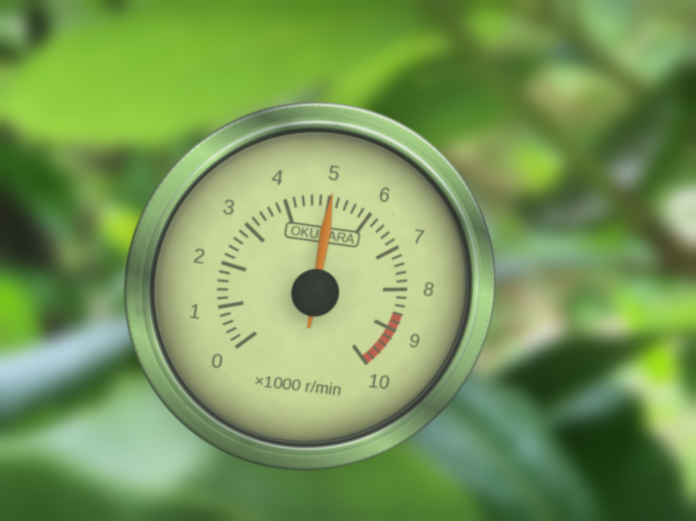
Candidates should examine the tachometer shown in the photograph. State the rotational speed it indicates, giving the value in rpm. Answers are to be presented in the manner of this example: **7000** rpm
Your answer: **5000** rpm
